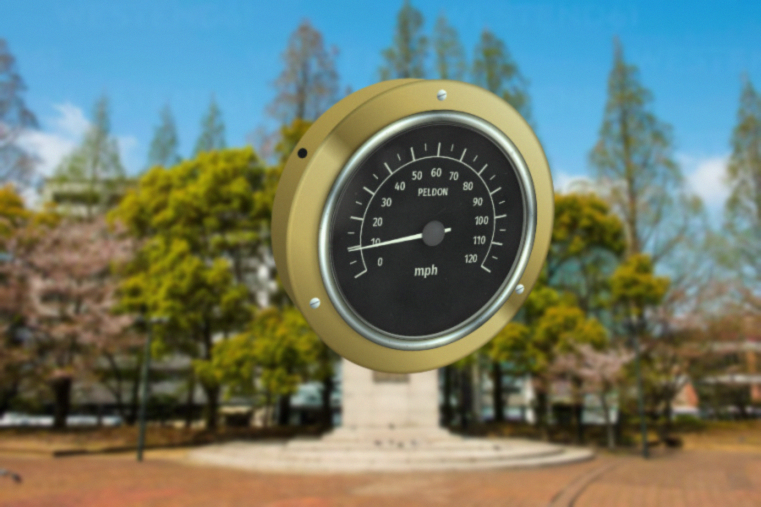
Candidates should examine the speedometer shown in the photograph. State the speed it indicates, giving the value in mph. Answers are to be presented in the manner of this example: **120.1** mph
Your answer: **10** mph
